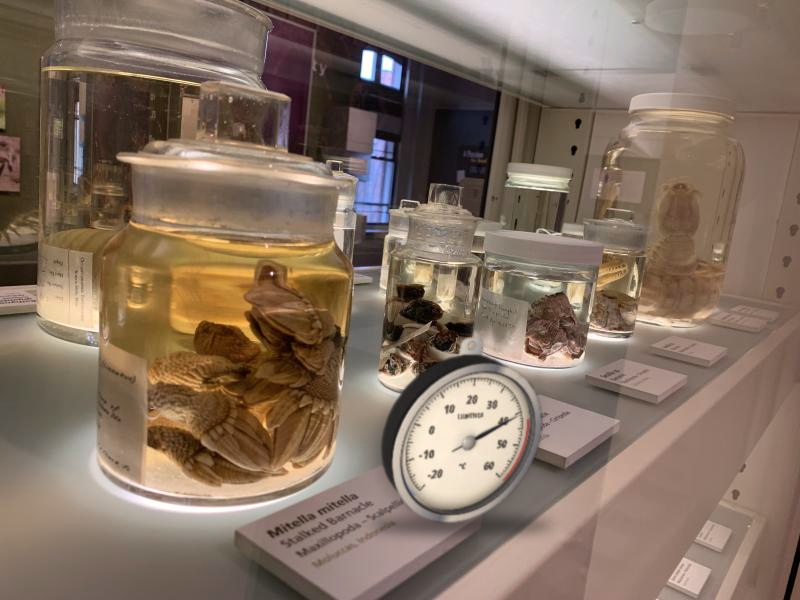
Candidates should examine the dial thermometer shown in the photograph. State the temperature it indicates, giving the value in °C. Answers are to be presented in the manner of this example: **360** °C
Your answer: **40** °C
